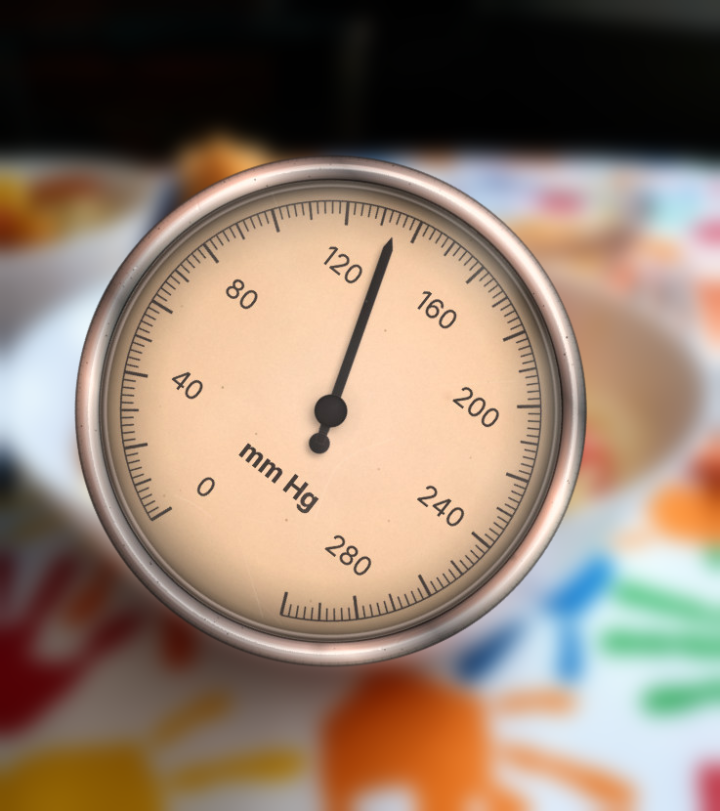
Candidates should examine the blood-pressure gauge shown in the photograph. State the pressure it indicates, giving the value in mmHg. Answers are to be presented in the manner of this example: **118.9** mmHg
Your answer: **134** mmHg
